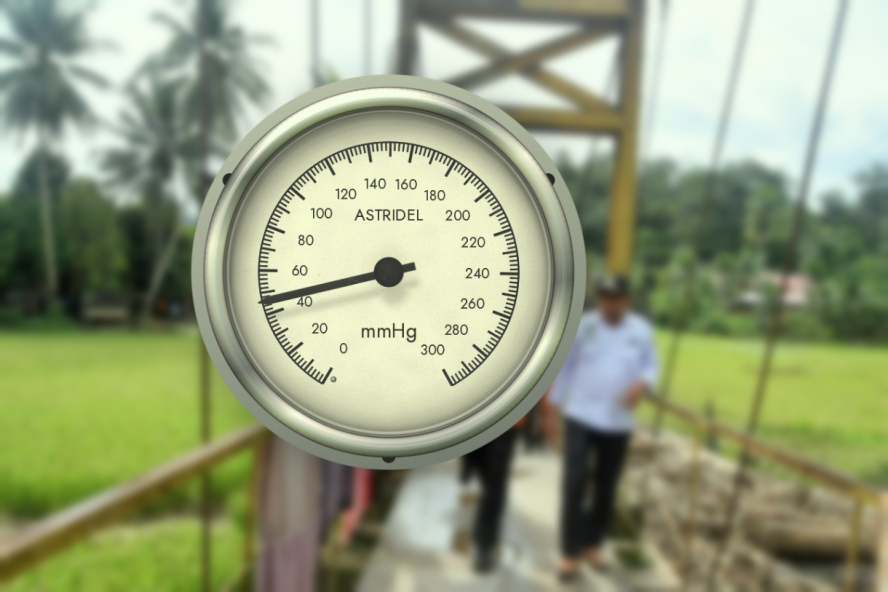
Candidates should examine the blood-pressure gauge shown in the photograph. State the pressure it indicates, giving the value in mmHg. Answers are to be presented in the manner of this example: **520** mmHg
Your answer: **46** mmHg
